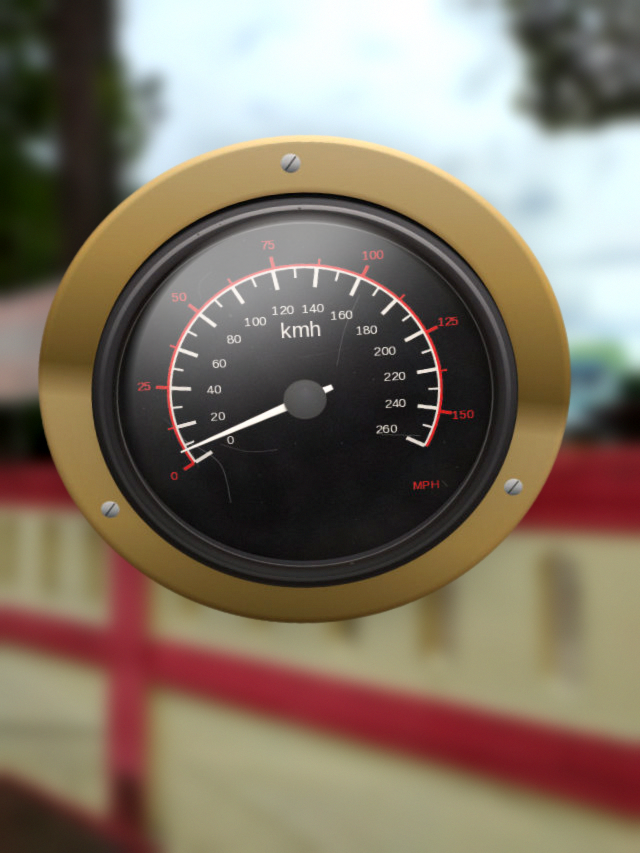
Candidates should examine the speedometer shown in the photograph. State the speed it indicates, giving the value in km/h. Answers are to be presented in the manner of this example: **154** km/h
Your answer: **10** km/h
